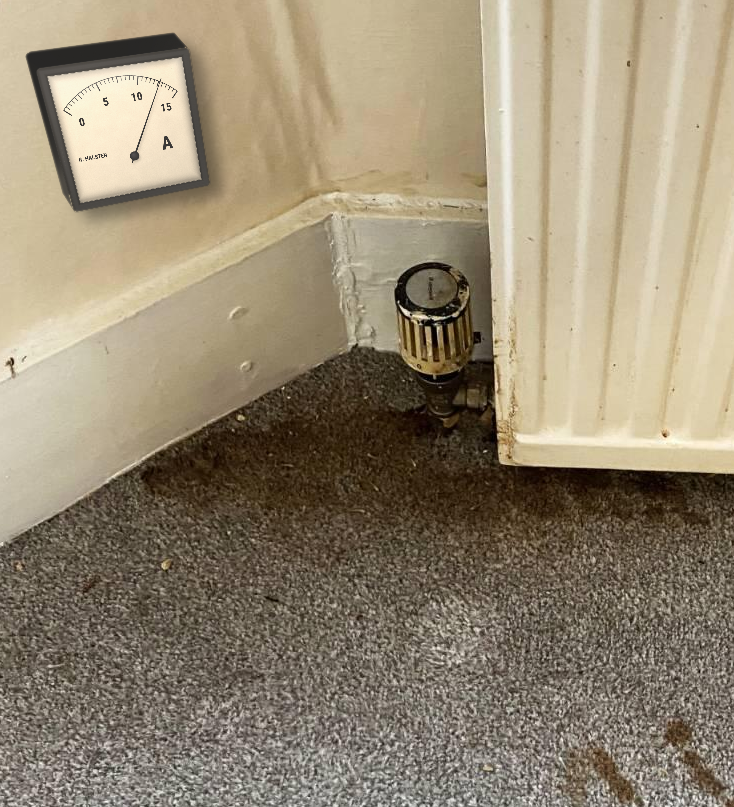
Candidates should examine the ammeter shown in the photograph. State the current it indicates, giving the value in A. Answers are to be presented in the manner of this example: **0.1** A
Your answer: **12.5** A
